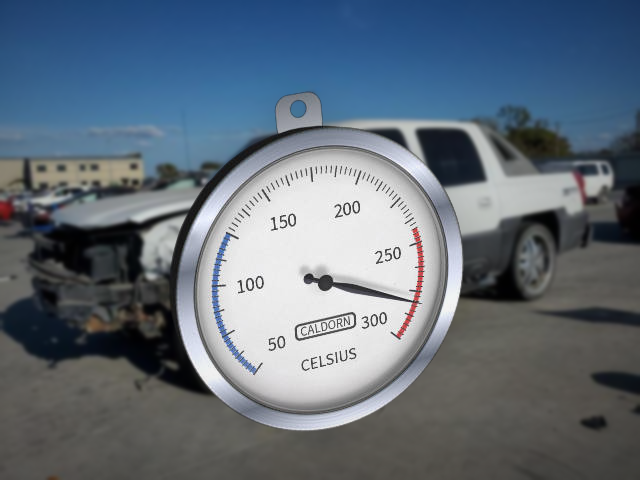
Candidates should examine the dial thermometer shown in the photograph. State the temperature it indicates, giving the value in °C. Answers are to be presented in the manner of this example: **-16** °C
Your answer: **280** °C
